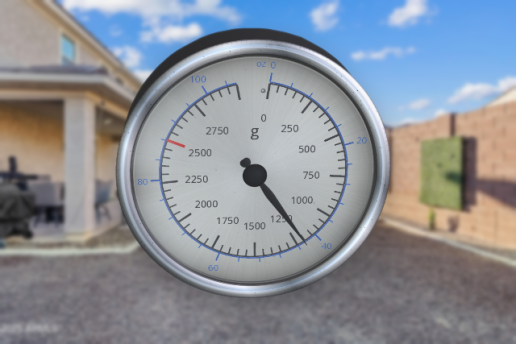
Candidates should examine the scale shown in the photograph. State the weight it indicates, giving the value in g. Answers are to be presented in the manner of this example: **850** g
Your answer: **1200** g
